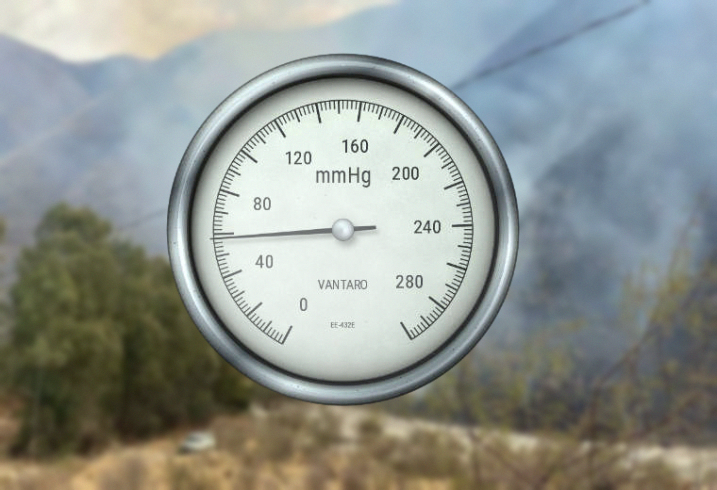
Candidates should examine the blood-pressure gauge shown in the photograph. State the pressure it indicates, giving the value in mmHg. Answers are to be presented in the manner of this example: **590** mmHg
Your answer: **58** mmHg
